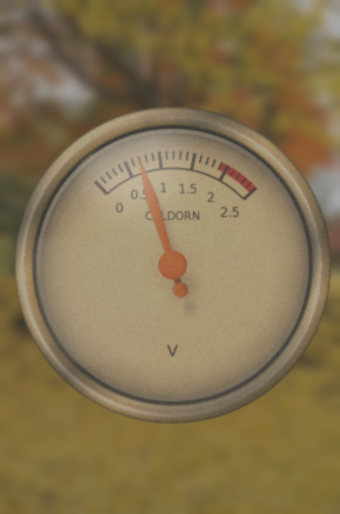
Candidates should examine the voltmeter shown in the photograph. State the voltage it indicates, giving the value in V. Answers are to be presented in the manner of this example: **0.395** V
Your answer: **0.7** V
